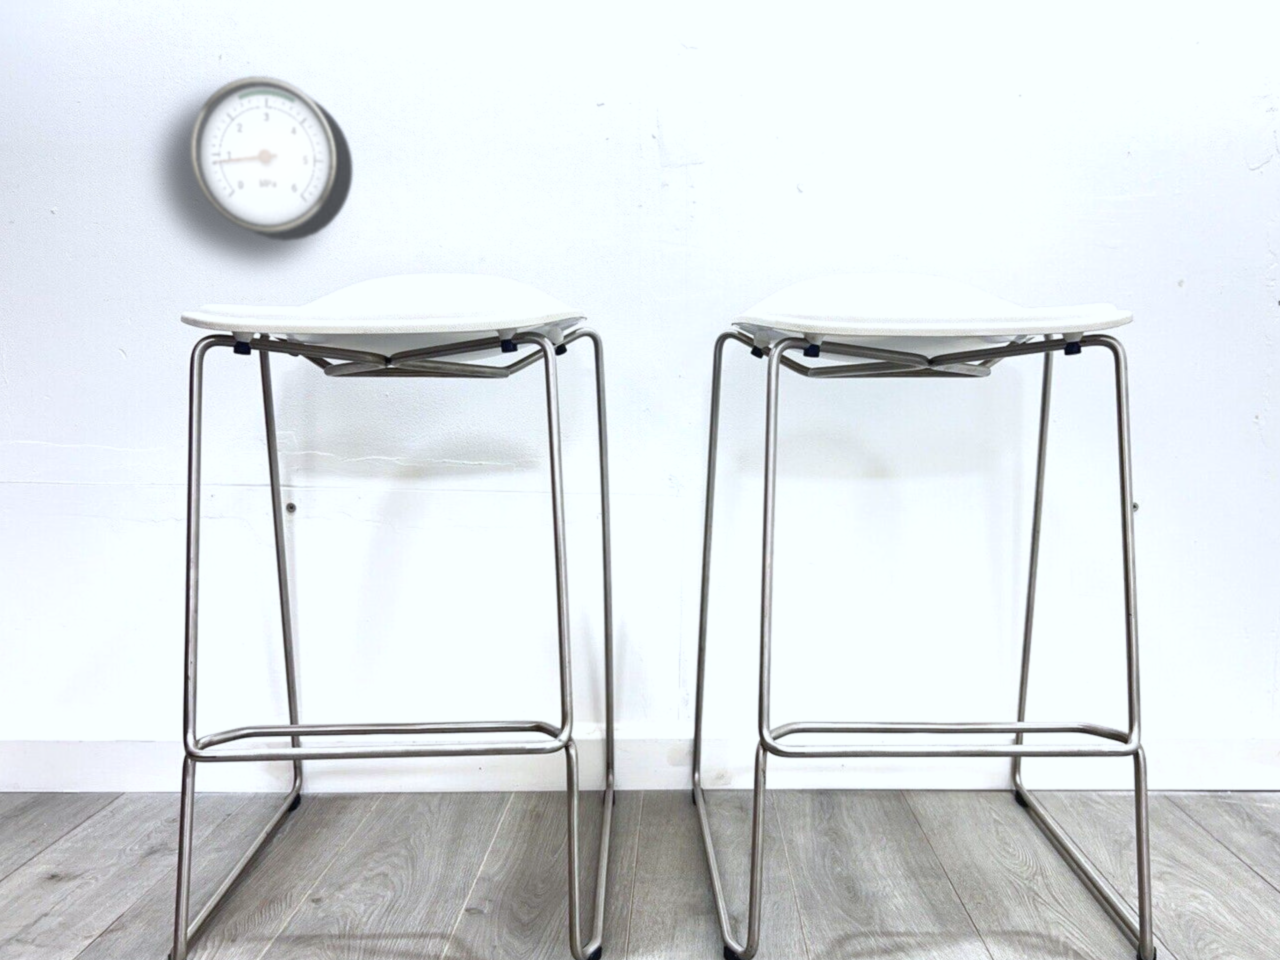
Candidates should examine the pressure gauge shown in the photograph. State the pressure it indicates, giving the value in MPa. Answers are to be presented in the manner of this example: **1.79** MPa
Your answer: **0.8** MPa
